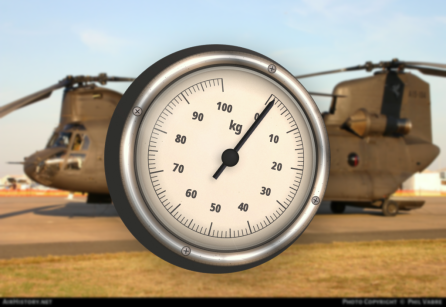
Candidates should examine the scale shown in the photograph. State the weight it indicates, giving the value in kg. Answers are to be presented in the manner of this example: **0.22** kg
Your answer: **1** kg
